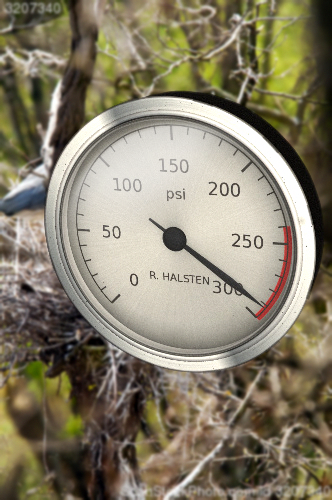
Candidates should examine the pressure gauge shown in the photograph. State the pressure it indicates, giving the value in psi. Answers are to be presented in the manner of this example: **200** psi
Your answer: **290** psi
